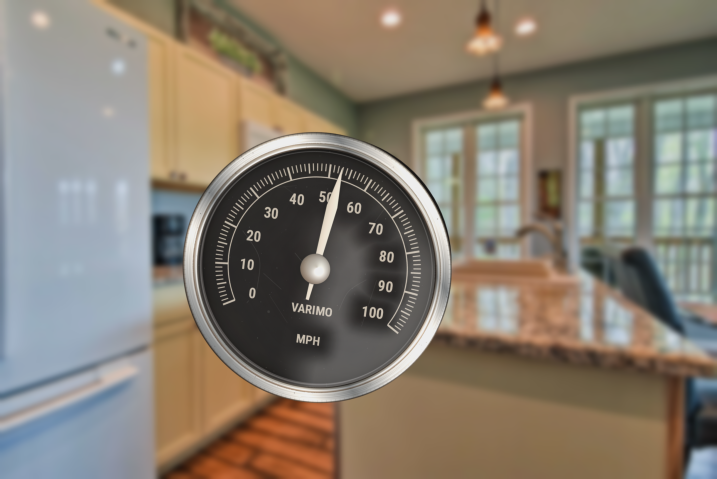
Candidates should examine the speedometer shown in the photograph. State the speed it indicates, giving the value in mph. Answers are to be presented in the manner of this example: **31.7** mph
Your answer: **53** mph
